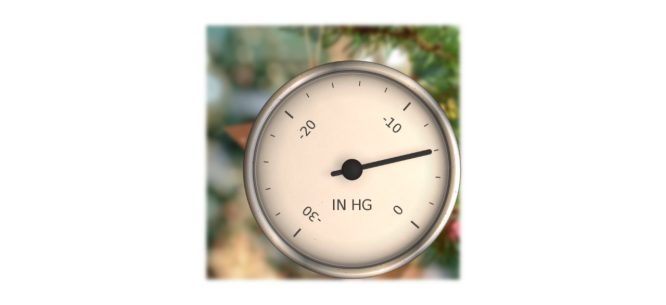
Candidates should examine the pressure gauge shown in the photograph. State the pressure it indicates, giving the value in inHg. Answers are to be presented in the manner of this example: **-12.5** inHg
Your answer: **-6** inHg
